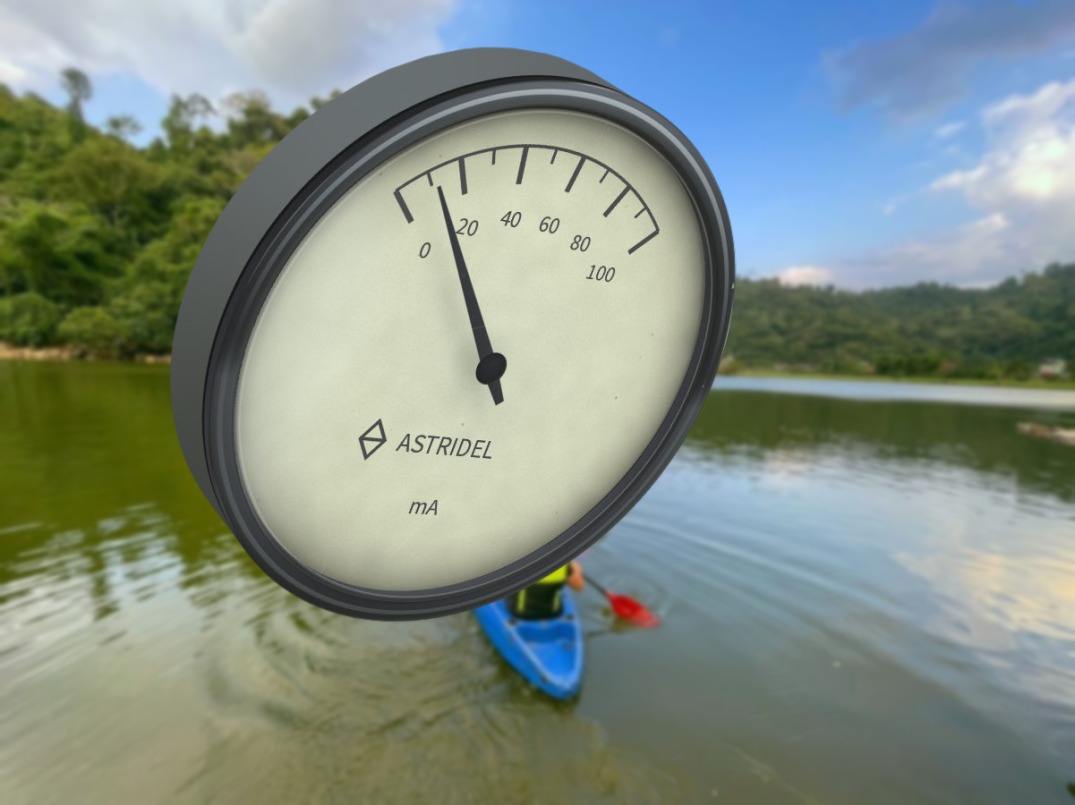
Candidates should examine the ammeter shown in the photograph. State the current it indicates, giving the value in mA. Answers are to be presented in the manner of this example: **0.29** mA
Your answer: **10** mA
